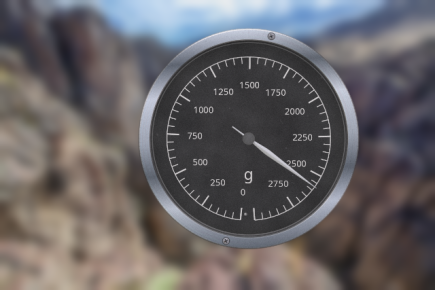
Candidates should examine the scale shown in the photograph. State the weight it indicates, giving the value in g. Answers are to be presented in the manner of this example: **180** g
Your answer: **2575** g
